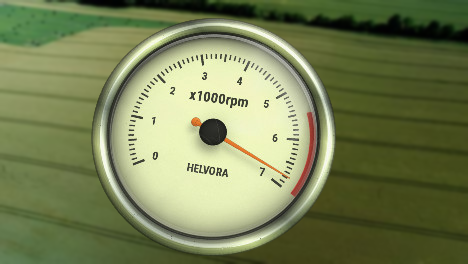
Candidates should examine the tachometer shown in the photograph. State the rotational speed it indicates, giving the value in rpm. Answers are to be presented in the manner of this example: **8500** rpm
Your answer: **6800** rpm
